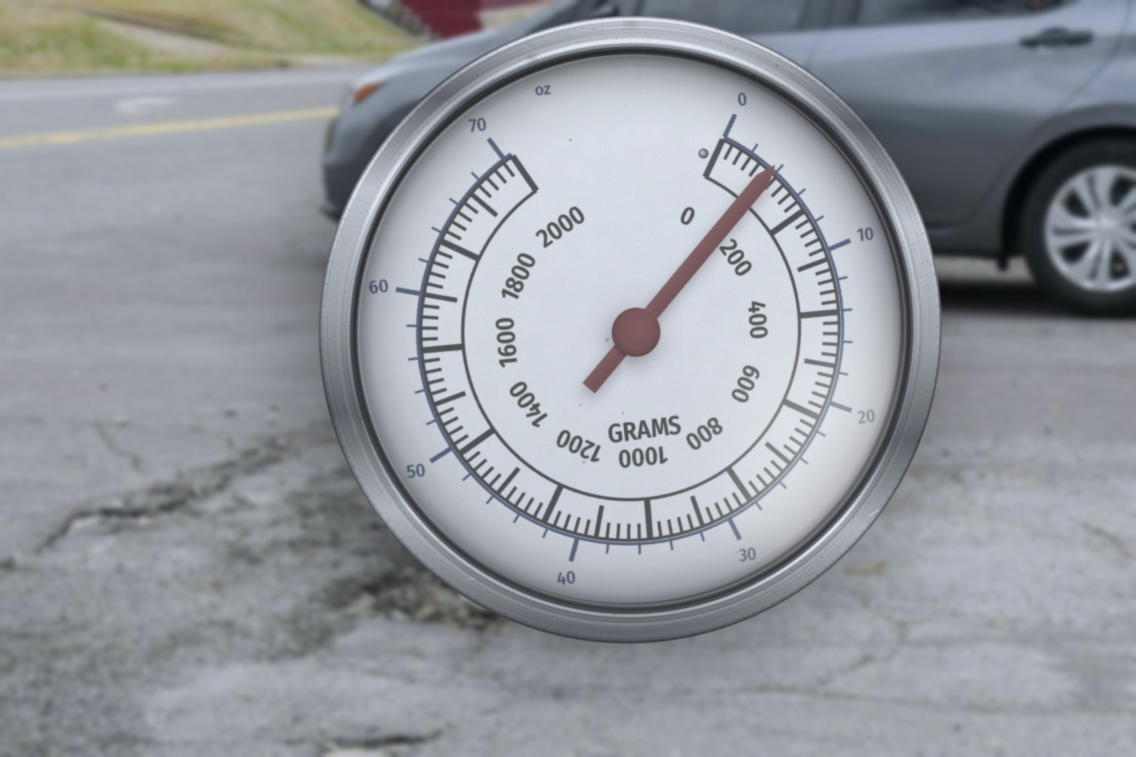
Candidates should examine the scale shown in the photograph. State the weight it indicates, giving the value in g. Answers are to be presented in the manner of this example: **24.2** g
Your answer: **100** g
